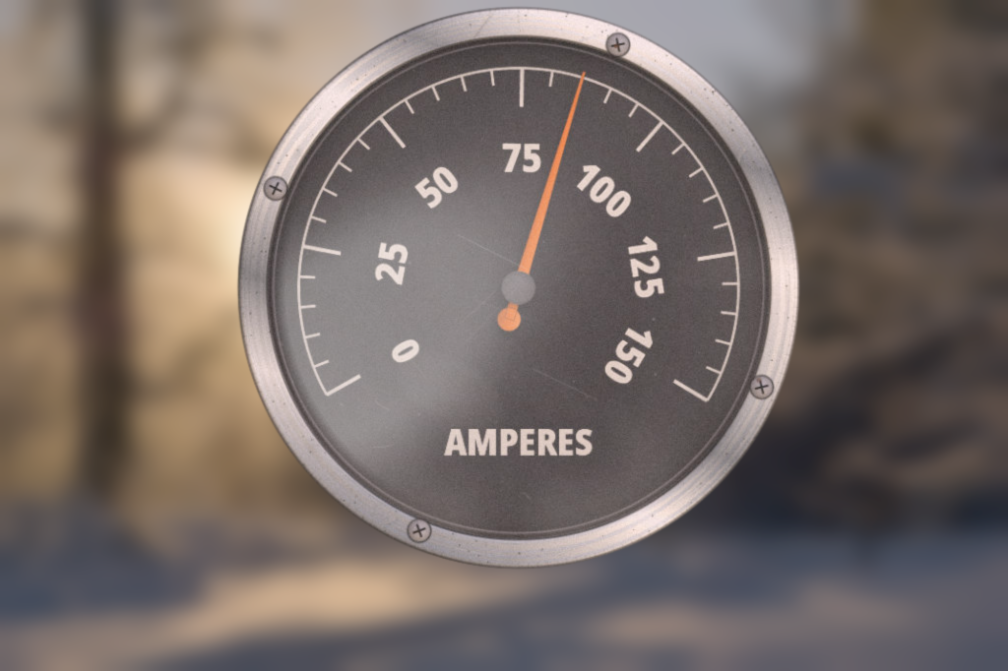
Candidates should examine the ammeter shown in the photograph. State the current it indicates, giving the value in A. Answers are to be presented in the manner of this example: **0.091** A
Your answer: **85** A
